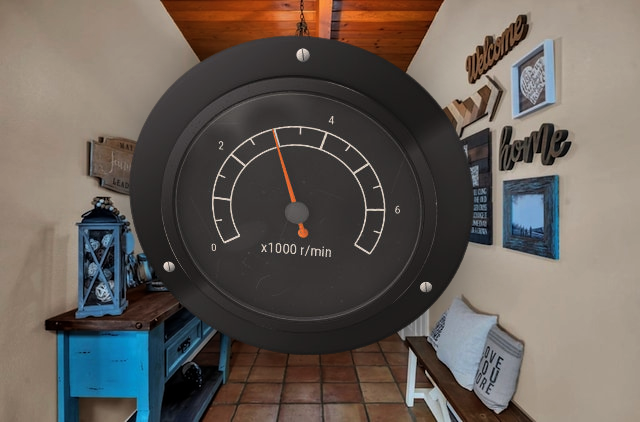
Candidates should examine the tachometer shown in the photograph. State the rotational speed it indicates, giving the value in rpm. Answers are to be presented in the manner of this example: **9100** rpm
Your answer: **3000** rpm
